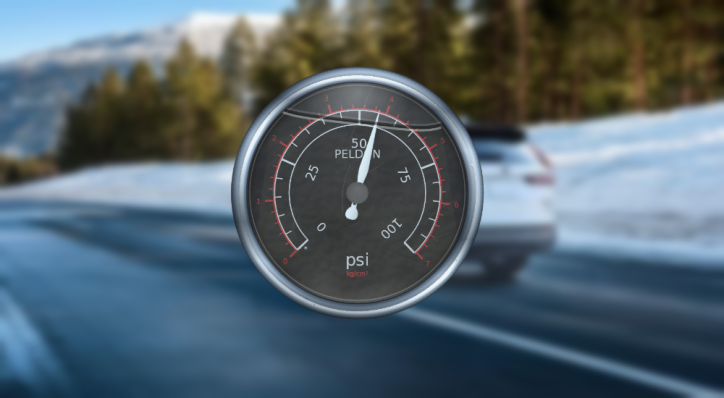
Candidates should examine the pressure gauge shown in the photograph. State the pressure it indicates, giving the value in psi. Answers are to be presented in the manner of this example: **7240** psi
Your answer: **55** psi
